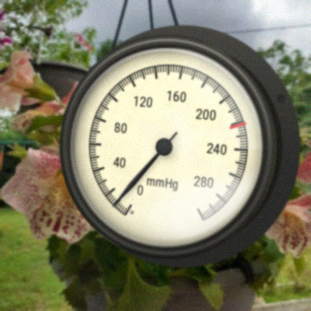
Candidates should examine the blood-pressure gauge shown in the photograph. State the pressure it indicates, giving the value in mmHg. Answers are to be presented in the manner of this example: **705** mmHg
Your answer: **10** mmHg
